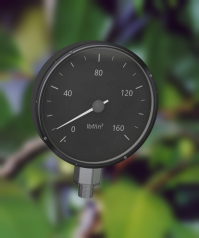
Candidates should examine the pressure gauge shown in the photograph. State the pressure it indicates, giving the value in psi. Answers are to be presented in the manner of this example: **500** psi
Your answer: **10** psi
